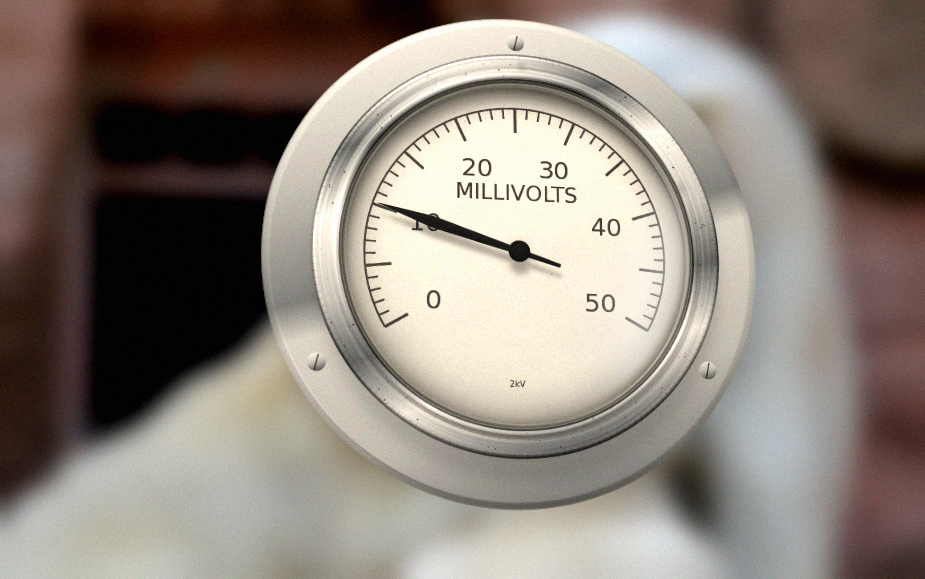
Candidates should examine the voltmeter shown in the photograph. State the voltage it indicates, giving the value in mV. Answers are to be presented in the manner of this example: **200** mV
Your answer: **10** mV
